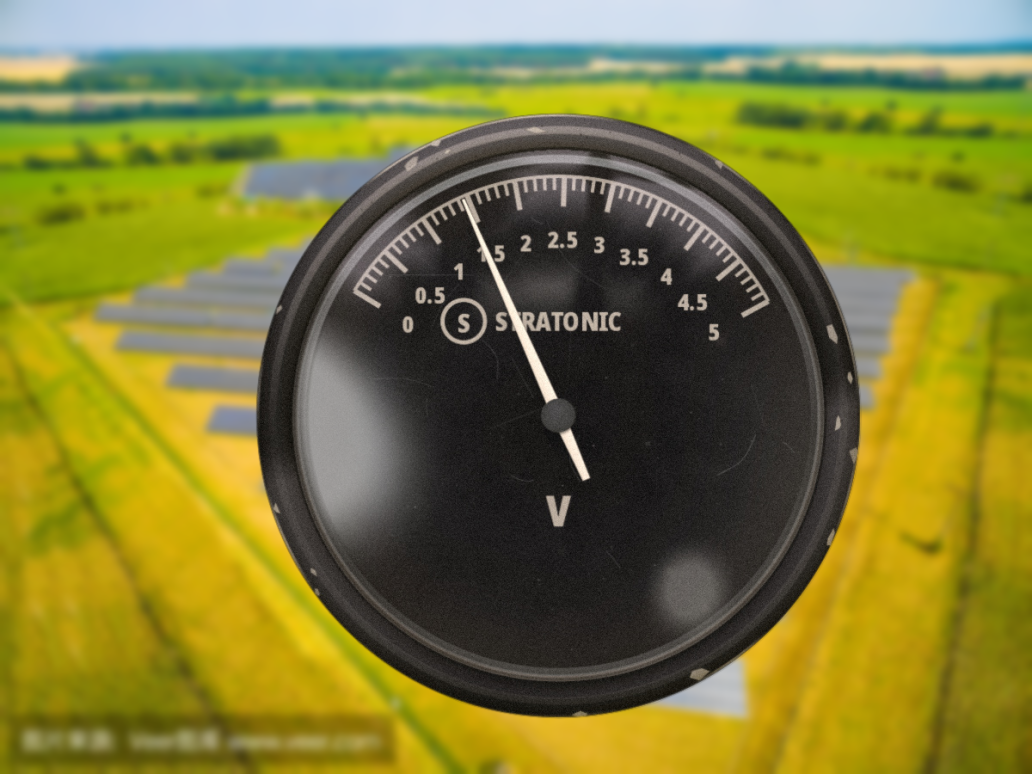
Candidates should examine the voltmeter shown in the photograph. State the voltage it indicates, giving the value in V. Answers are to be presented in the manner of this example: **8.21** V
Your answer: **1.45** V
